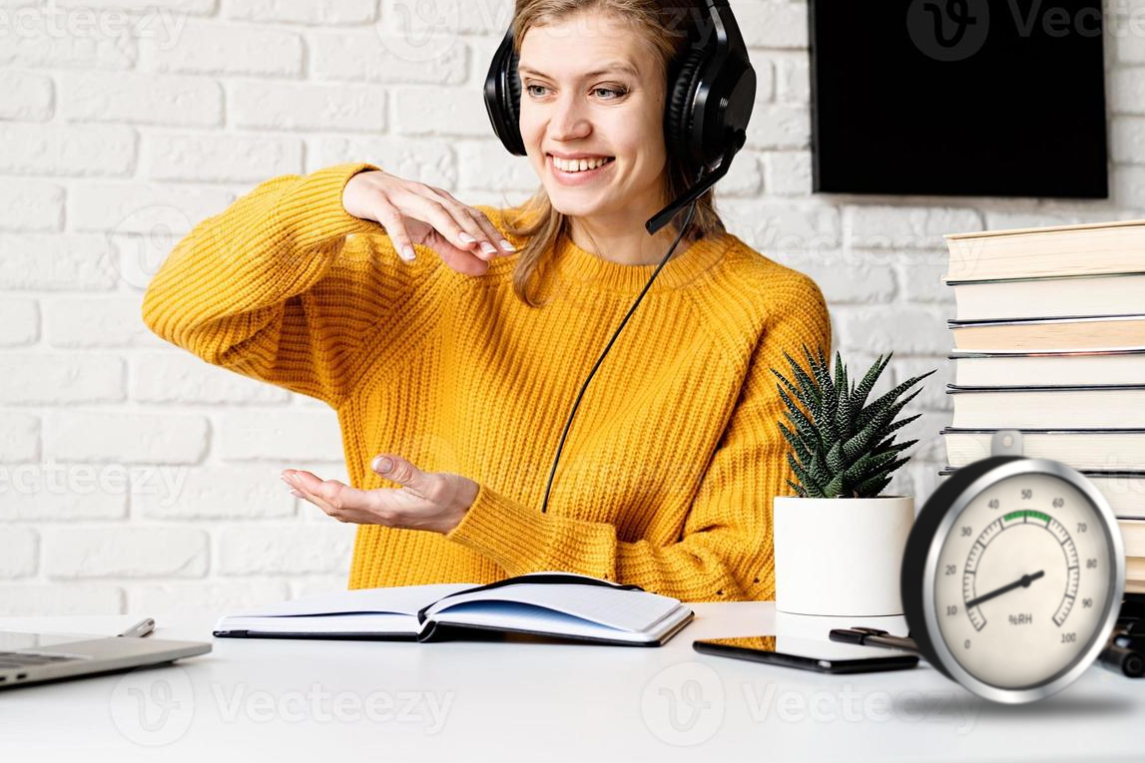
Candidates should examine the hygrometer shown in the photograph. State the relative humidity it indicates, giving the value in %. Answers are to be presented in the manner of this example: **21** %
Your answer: **10** %
